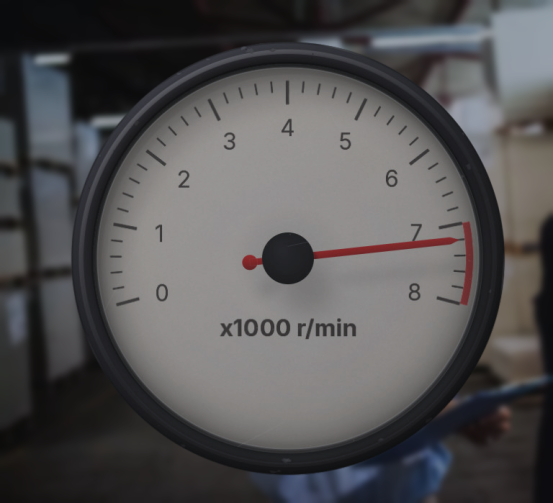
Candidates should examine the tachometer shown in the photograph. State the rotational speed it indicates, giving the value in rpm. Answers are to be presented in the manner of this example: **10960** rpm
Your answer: **7200** rpm
